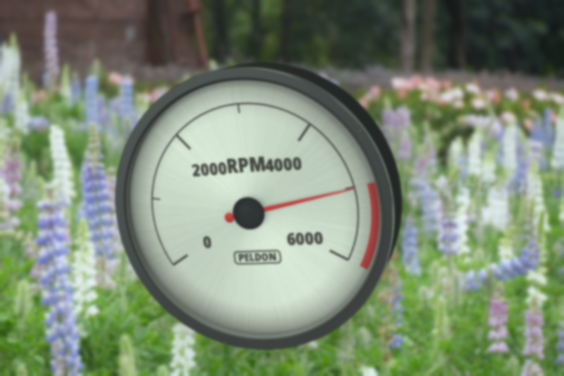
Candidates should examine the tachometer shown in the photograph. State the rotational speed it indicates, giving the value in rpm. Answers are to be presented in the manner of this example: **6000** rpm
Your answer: **5000** rpm
